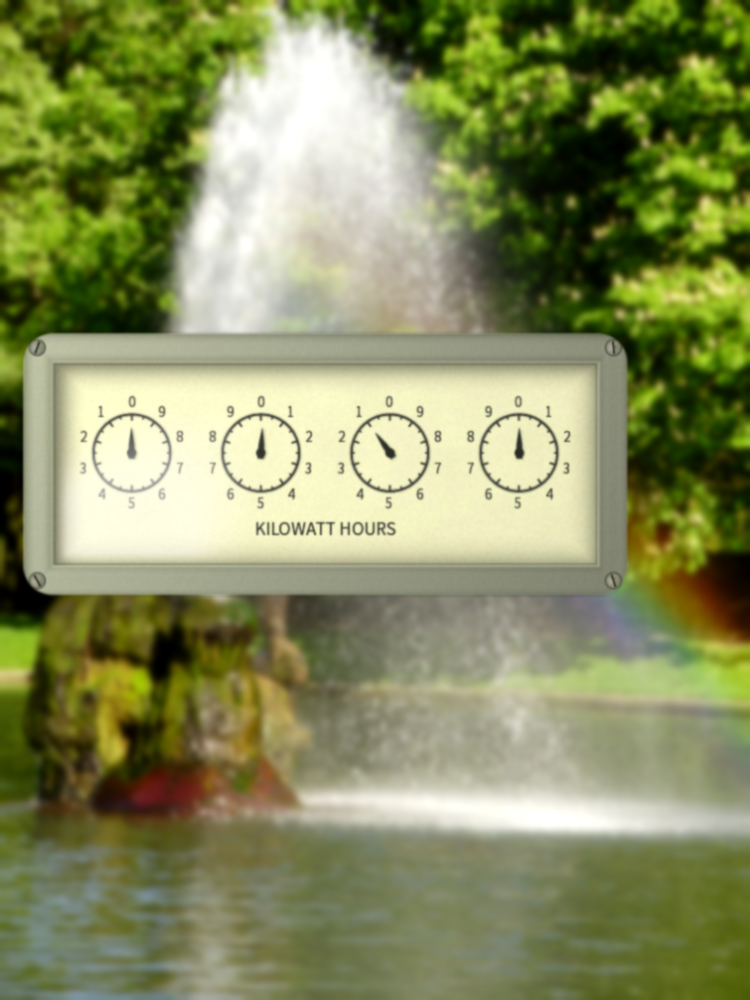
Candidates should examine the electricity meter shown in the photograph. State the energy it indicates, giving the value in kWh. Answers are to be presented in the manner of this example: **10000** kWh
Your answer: **10** kWh
